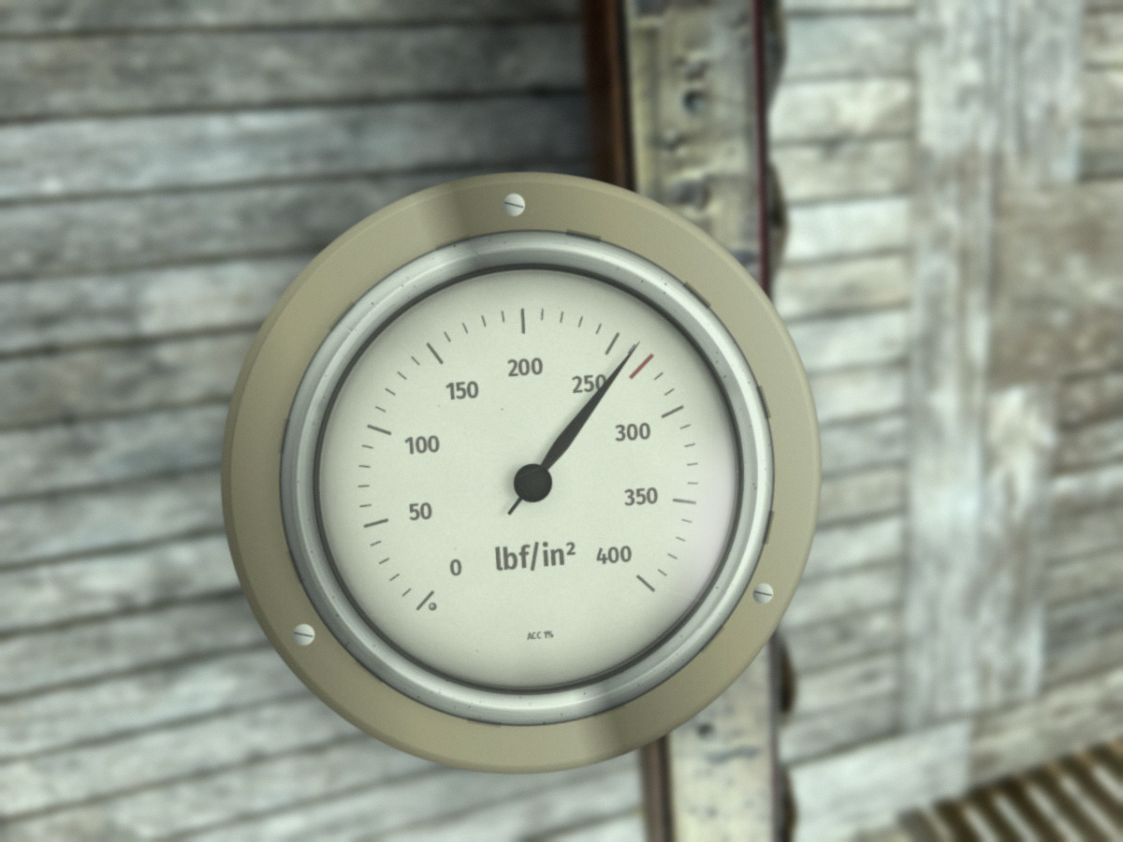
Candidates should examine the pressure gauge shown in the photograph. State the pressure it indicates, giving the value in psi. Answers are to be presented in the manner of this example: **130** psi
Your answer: **260** psi
